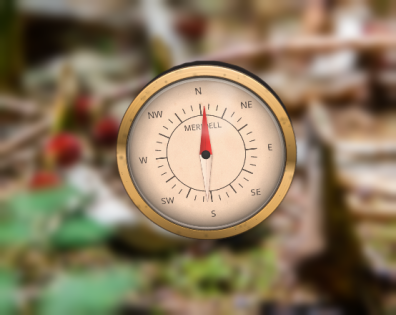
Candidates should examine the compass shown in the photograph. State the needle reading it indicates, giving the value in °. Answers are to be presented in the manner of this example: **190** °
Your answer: **5** °
